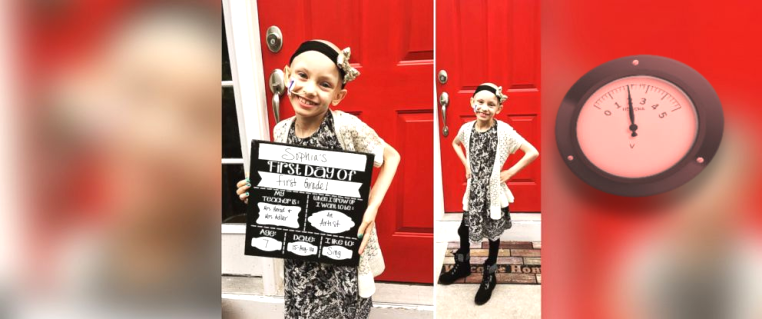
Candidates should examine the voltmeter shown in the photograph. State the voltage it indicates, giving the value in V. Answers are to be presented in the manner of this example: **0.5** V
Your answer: **2** V
